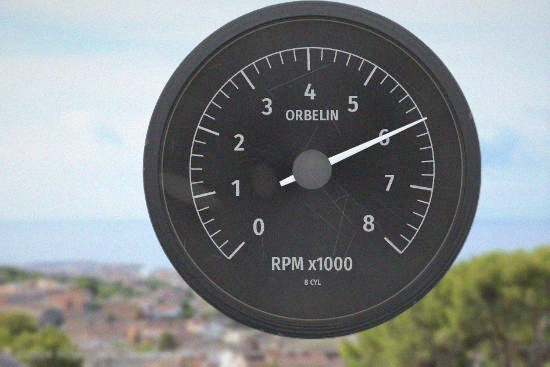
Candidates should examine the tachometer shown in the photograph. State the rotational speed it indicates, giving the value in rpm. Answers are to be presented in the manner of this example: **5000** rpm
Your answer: **6000** rpm
